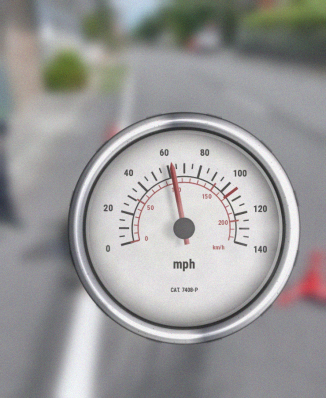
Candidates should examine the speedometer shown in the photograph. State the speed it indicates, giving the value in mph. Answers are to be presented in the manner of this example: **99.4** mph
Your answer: **62.5** mph
